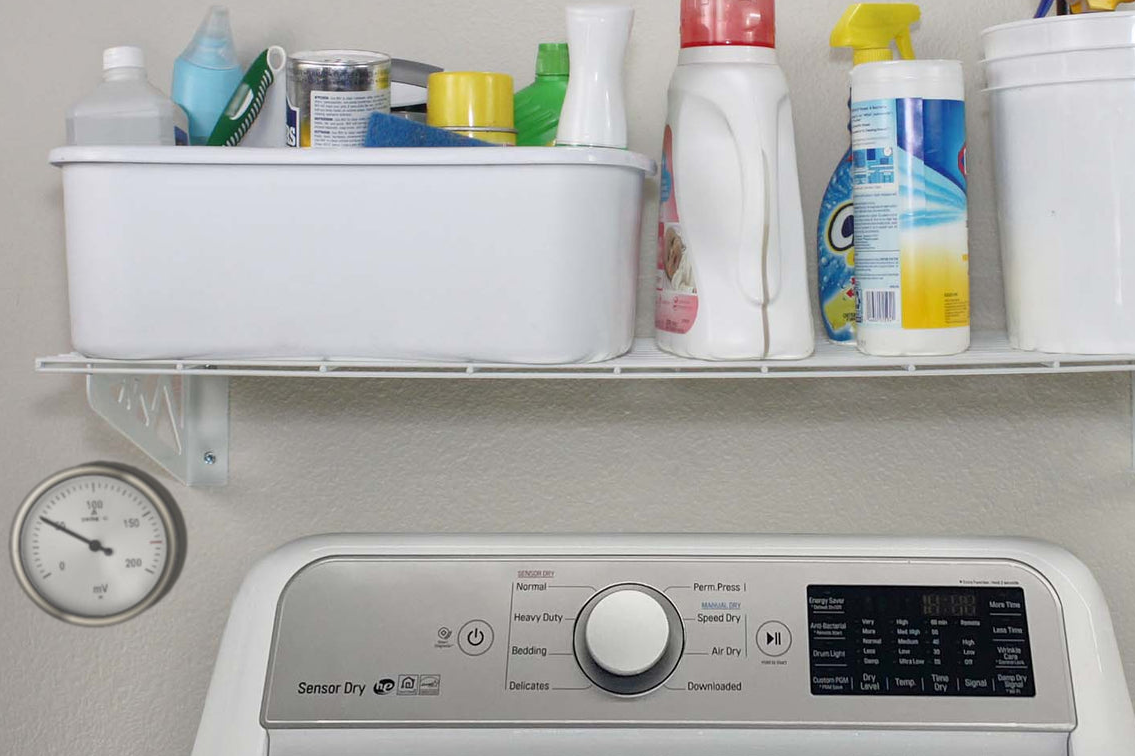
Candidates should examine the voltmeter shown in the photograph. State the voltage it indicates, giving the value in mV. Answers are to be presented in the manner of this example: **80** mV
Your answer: **50** mV
